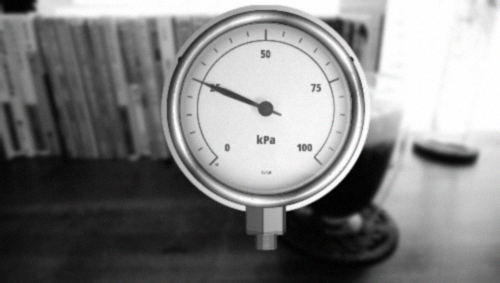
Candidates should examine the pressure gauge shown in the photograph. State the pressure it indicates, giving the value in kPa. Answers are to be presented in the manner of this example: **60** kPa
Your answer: **25** kPa
